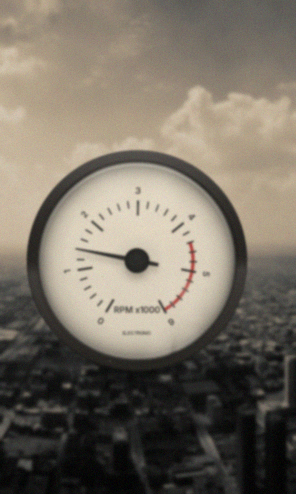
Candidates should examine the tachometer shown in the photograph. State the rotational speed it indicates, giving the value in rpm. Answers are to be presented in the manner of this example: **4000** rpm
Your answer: **1400** rpm
